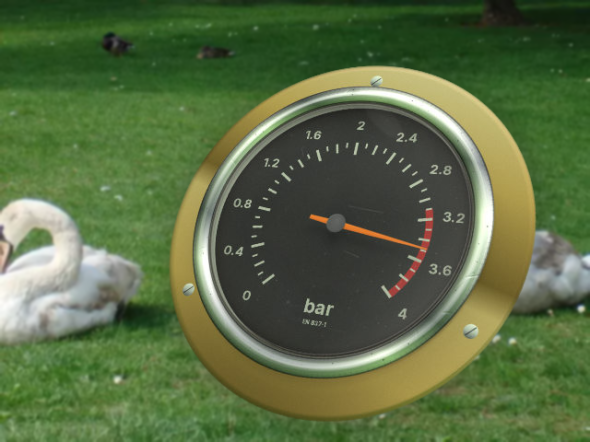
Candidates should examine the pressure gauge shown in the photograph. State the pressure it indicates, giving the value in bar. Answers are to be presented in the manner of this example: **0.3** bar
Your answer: **3.5** bar
